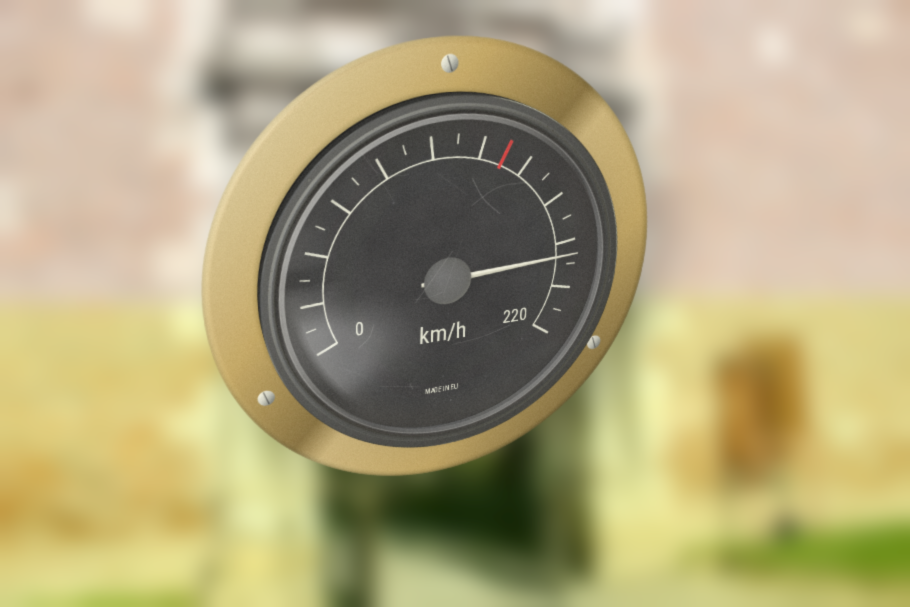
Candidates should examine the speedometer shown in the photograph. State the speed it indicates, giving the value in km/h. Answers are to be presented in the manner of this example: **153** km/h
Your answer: **185** km/h
